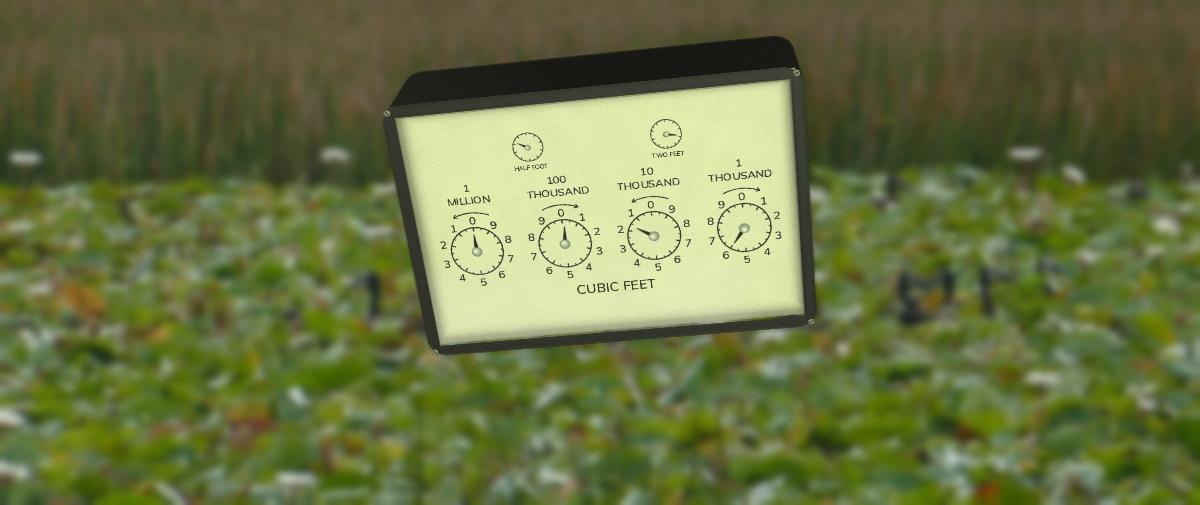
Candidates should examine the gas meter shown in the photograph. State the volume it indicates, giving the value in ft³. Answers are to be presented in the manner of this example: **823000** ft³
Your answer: **1600** ft³
